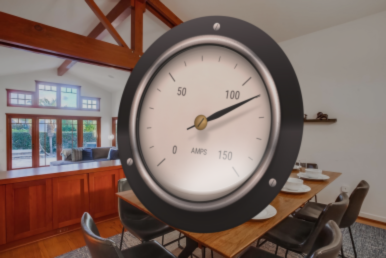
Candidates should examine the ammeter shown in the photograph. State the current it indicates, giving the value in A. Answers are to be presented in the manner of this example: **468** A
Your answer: **110** A
